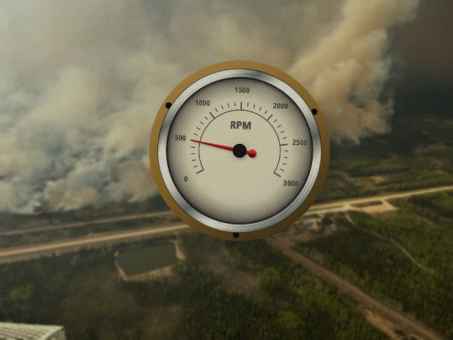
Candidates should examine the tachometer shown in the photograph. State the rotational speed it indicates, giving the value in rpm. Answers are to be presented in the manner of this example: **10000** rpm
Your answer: **500** rpm
